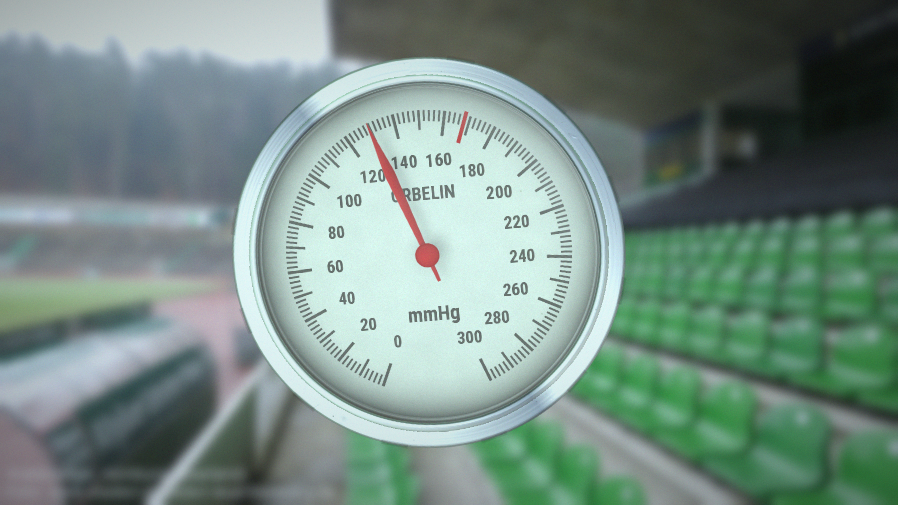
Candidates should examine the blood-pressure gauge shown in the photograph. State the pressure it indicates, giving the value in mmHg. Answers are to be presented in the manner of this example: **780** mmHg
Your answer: **130** mmHg
